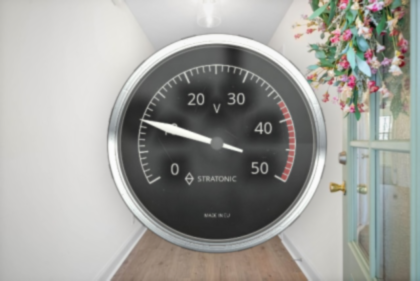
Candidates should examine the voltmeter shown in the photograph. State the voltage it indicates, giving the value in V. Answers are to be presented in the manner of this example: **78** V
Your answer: **10** V
